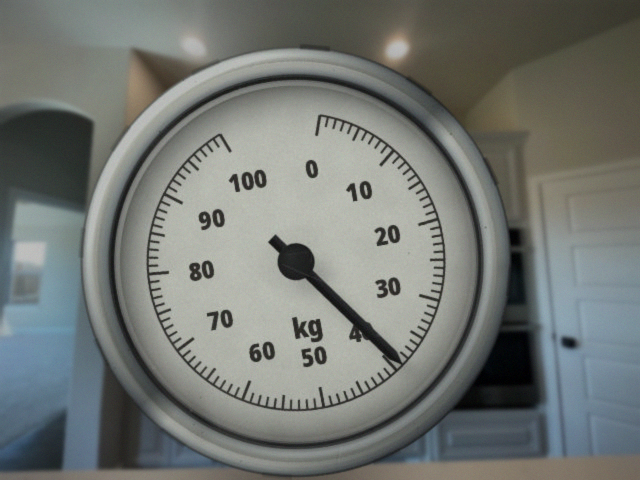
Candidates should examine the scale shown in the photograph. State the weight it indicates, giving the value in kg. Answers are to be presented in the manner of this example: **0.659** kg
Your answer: **39** kg
